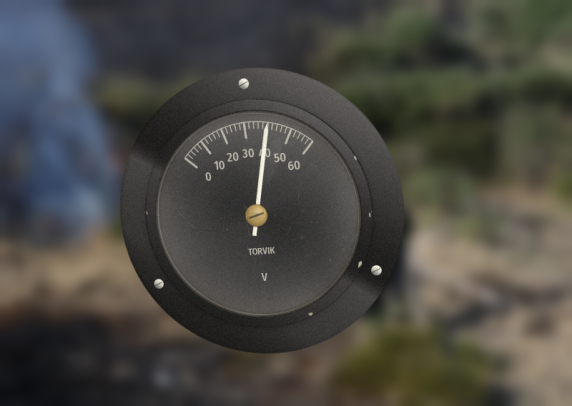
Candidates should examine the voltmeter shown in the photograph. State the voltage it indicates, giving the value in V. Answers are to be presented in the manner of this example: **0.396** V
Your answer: **40** V
